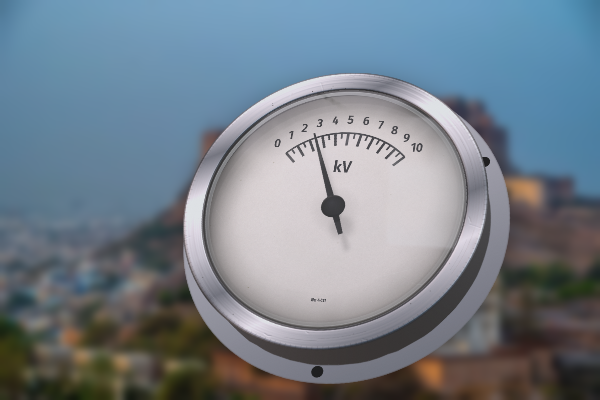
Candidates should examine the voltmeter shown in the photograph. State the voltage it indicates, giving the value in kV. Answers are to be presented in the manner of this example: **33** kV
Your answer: **2.5** kV
